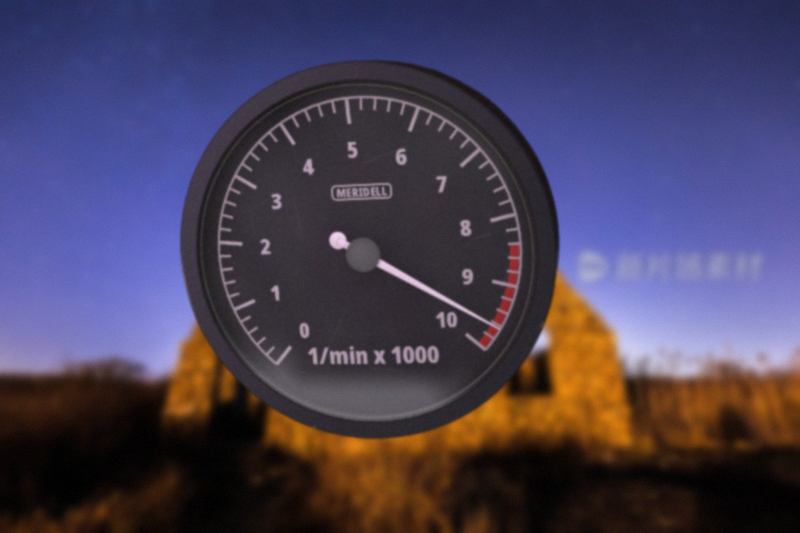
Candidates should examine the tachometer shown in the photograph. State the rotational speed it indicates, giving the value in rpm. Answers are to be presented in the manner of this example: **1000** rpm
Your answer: **9600** rpm
